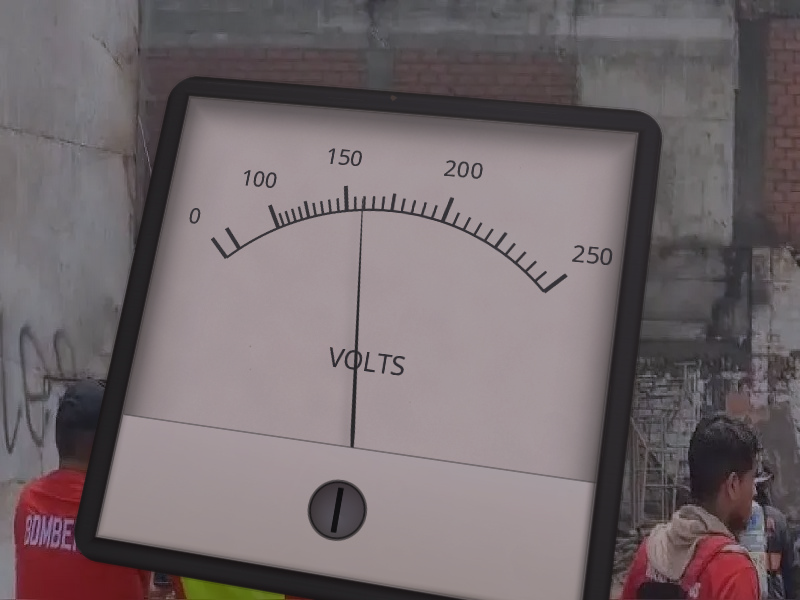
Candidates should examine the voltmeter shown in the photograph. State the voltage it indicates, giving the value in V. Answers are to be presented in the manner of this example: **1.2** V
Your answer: **160** V
